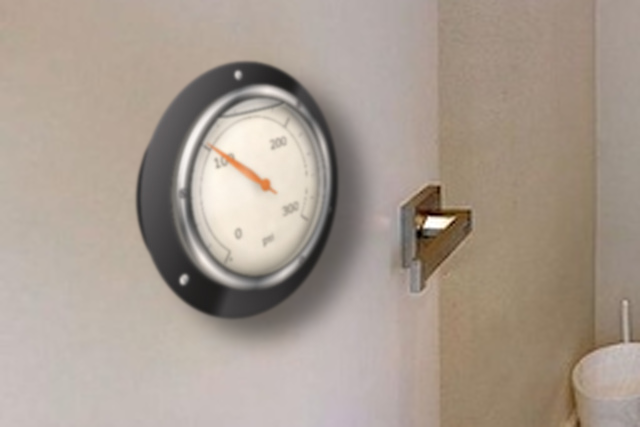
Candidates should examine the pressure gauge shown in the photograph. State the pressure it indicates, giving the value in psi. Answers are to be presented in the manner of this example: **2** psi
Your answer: **100** psi
